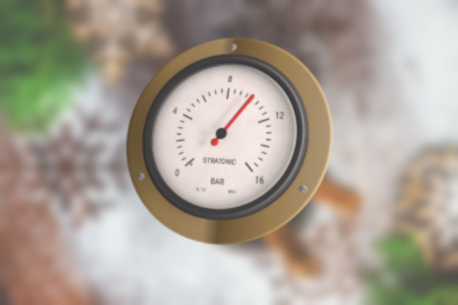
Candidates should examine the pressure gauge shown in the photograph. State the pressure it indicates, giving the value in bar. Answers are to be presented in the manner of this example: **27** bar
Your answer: **10** bar
